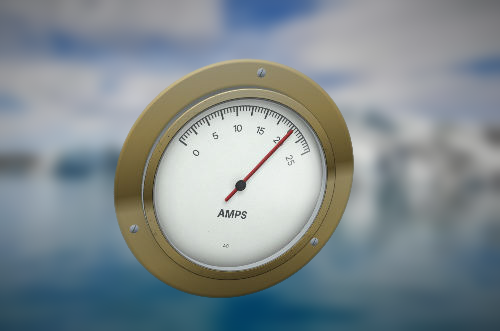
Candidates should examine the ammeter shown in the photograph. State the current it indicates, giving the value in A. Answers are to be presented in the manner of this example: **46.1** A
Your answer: **20** A
